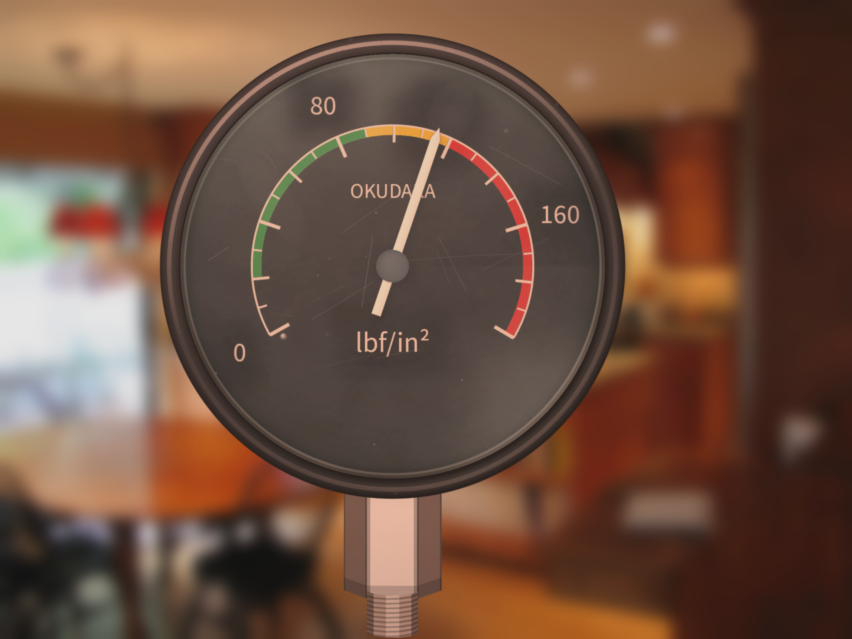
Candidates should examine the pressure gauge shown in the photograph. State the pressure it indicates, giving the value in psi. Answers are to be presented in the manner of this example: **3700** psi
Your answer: **115** psi
